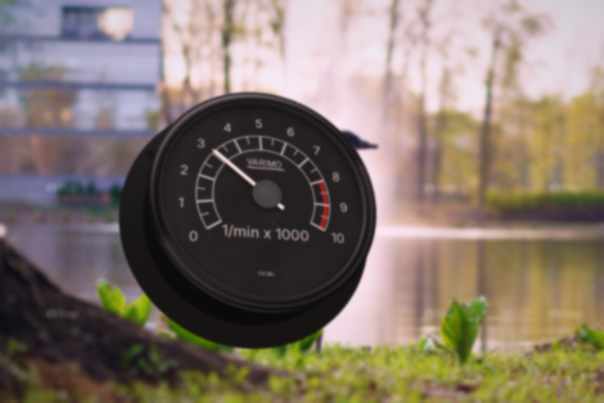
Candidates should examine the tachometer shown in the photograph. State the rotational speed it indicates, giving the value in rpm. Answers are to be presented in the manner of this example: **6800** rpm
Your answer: **3000** rpm
